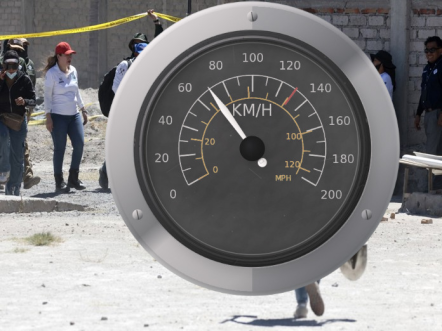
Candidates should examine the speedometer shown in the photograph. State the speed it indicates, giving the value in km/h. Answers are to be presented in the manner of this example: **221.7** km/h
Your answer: **70** km/h
